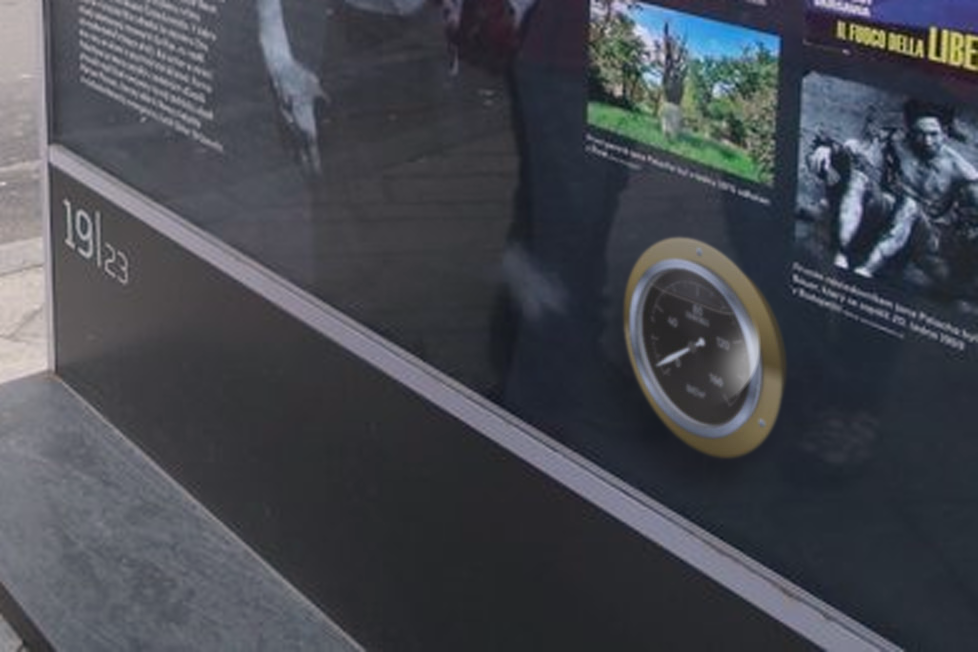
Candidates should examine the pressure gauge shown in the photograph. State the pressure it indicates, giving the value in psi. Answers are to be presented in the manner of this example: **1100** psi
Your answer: **5** psi
